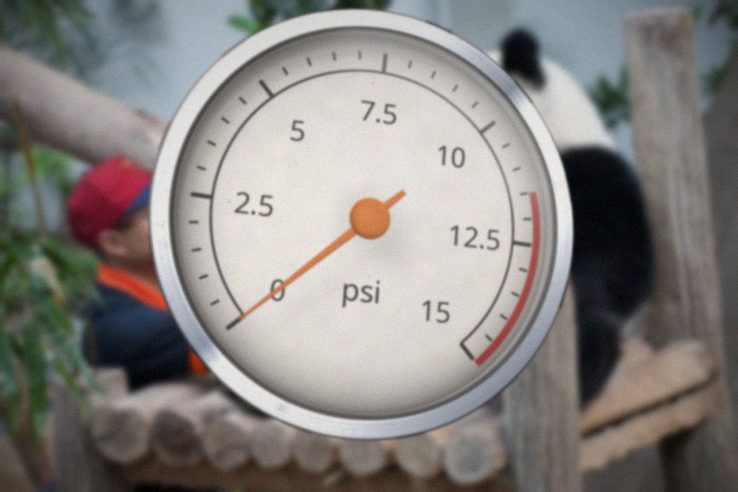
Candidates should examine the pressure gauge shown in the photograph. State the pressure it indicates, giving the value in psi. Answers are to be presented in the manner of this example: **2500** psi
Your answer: **0** psi
